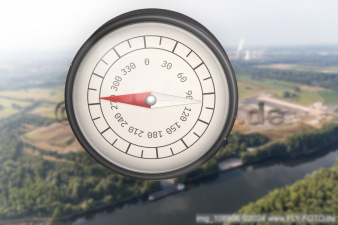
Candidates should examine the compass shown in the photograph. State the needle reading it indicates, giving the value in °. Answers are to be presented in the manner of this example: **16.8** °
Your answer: **277.5** °
